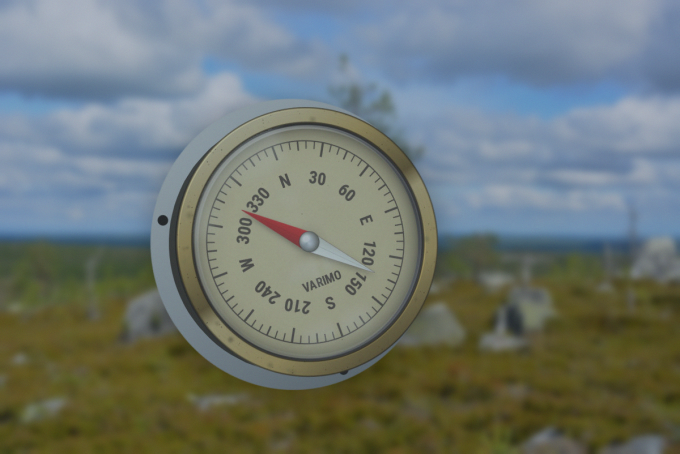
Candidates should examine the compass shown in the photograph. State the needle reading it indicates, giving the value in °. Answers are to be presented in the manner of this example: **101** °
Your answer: **315** °
